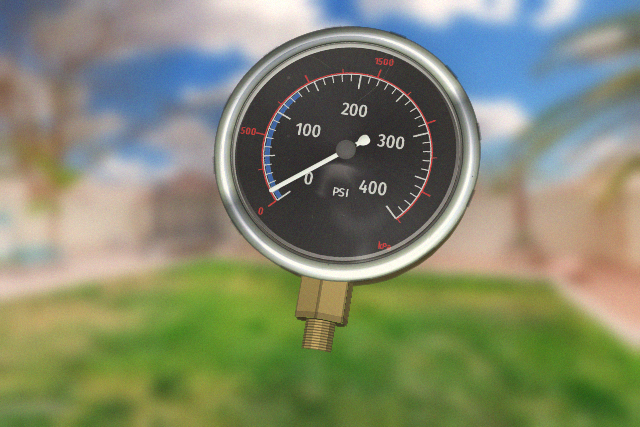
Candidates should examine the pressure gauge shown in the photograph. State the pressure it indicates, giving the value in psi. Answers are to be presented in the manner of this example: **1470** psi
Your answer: **10** psi
